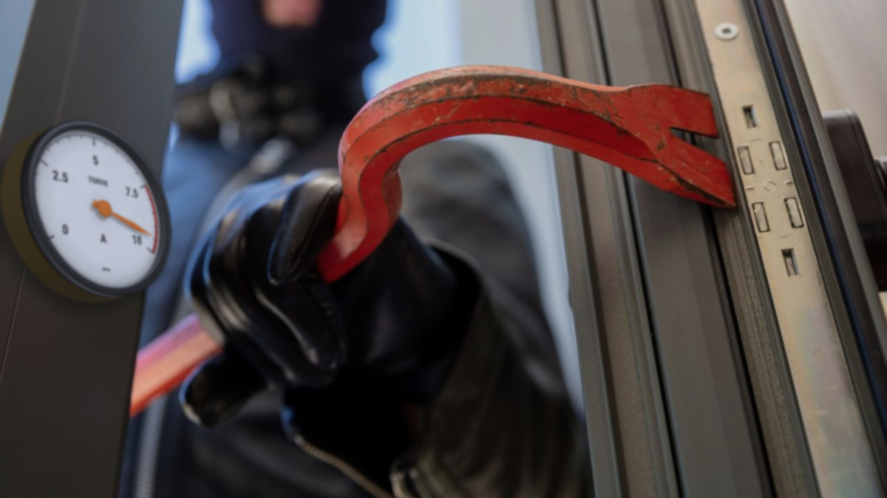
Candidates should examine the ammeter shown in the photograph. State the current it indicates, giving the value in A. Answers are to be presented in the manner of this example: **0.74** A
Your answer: **9.5** A
